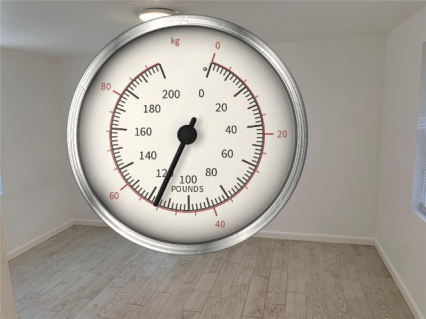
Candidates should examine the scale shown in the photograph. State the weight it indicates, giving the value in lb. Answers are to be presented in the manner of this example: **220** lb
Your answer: **116** lb
